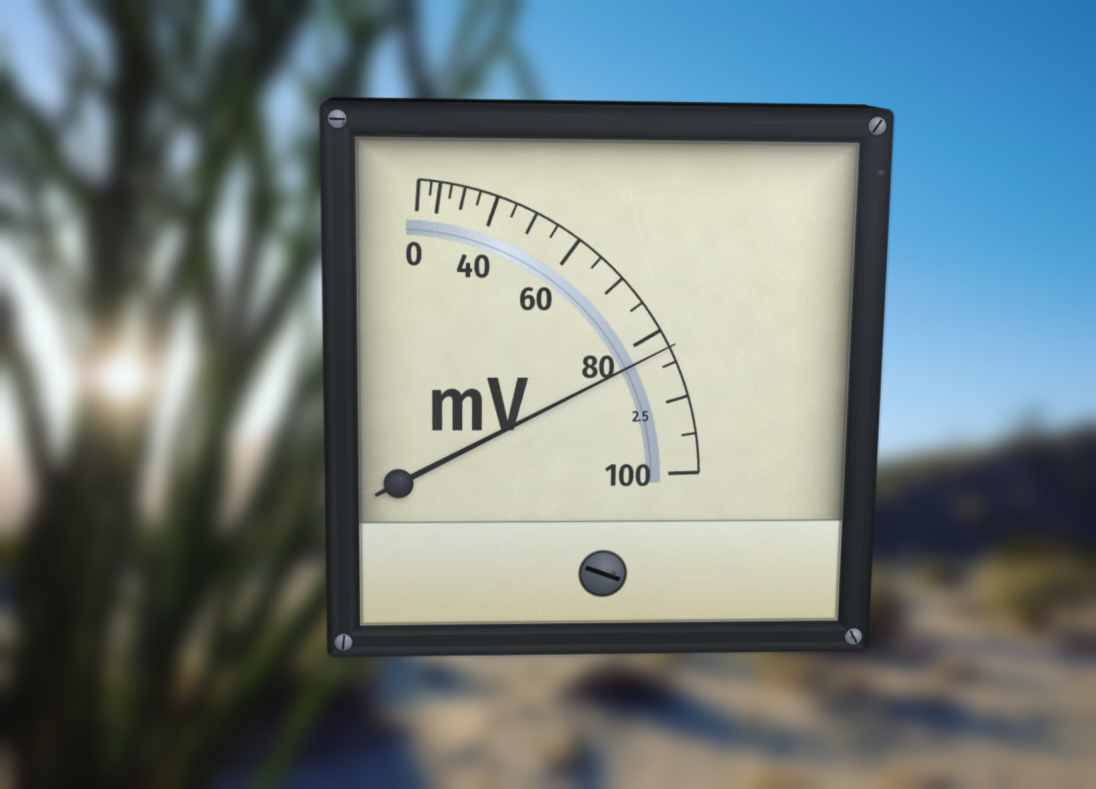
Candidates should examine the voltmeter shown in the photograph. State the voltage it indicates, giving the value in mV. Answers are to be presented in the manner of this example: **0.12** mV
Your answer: **82.5** mV
